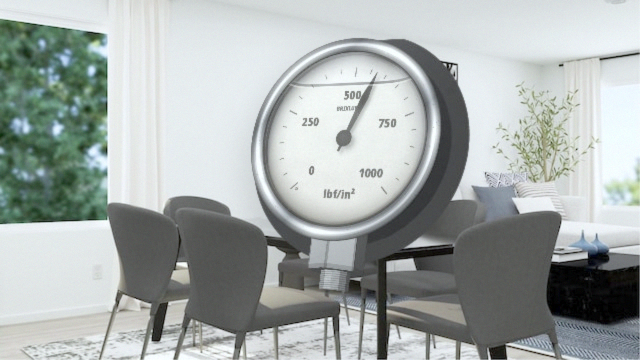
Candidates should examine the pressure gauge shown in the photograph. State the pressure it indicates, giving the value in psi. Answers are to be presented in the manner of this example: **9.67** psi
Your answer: **575** psi
